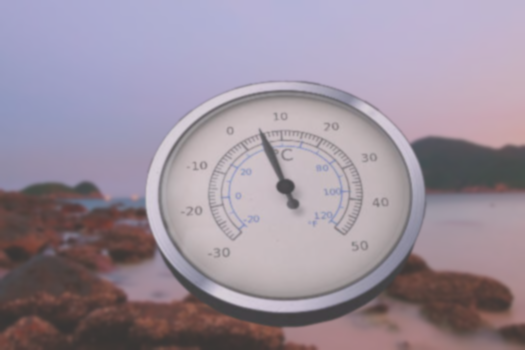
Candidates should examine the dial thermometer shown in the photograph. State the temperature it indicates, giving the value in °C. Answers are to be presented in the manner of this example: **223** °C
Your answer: **5** °C
